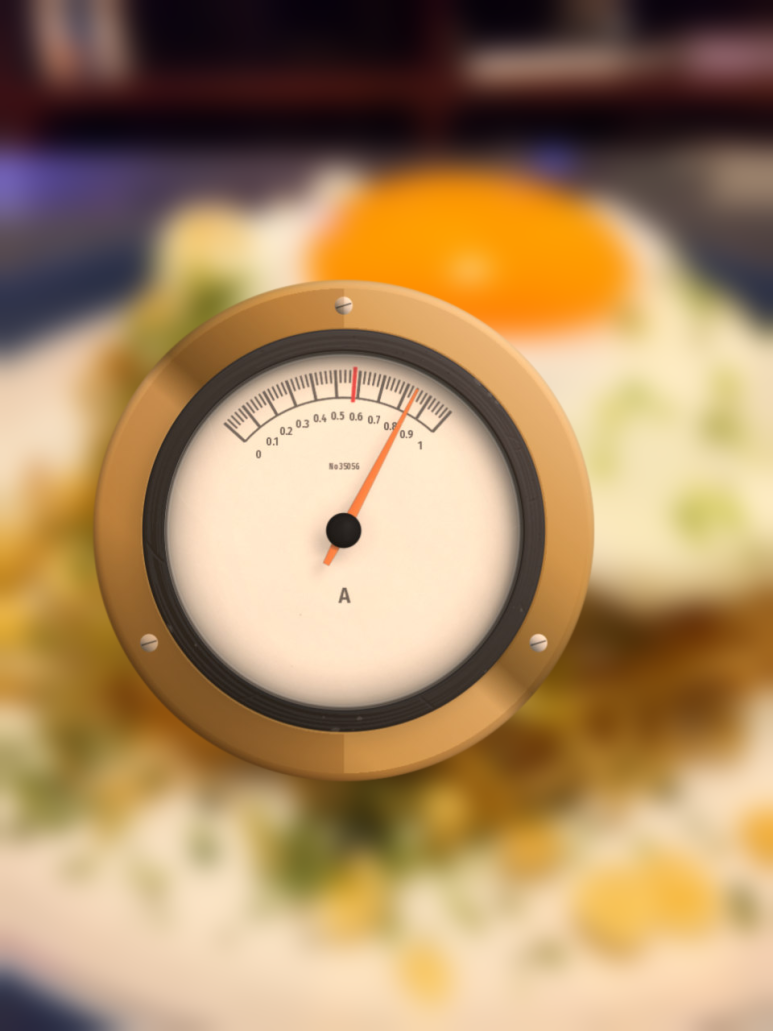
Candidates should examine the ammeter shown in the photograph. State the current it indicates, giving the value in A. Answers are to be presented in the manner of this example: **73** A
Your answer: **0.84** A
